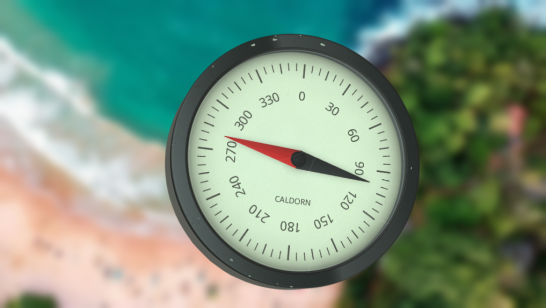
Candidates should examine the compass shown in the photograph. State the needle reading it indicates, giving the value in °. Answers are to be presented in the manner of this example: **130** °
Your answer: **280** °
